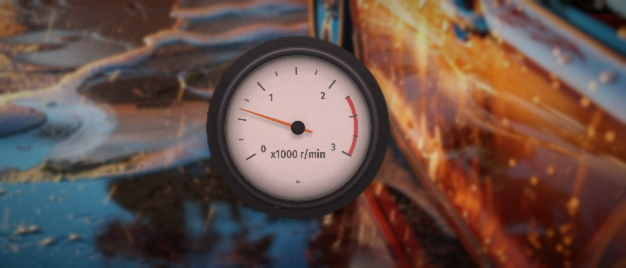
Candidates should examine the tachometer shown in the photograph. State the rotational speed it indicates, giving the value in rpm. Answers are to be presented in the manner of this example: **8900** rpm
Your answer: **625** rpm
